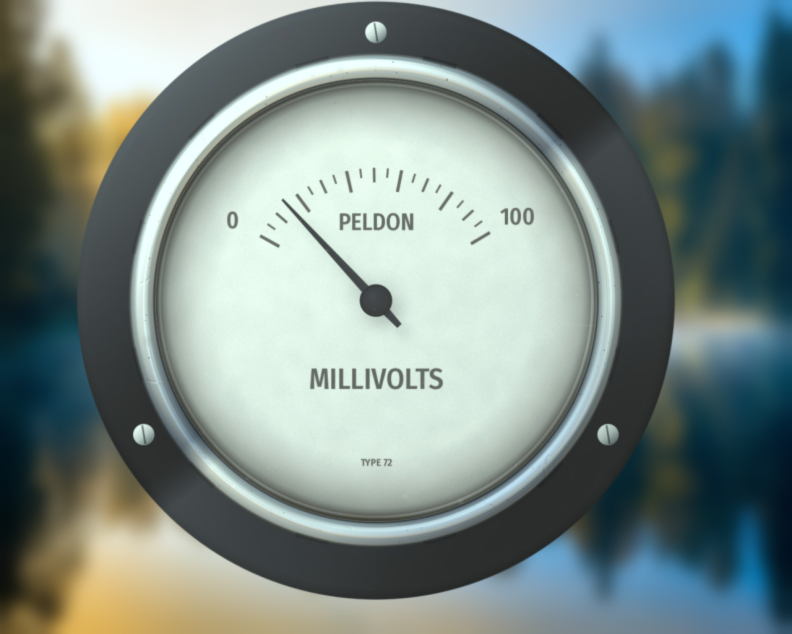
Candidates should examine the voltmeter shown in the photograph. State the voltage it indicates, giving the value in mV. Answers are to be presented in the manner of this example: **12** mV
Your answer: **15** mV
